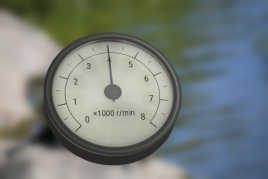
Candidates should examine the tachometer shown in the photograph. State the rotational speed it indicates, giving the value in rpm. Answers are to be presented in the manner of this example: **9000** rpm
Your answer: **4000** rpm
